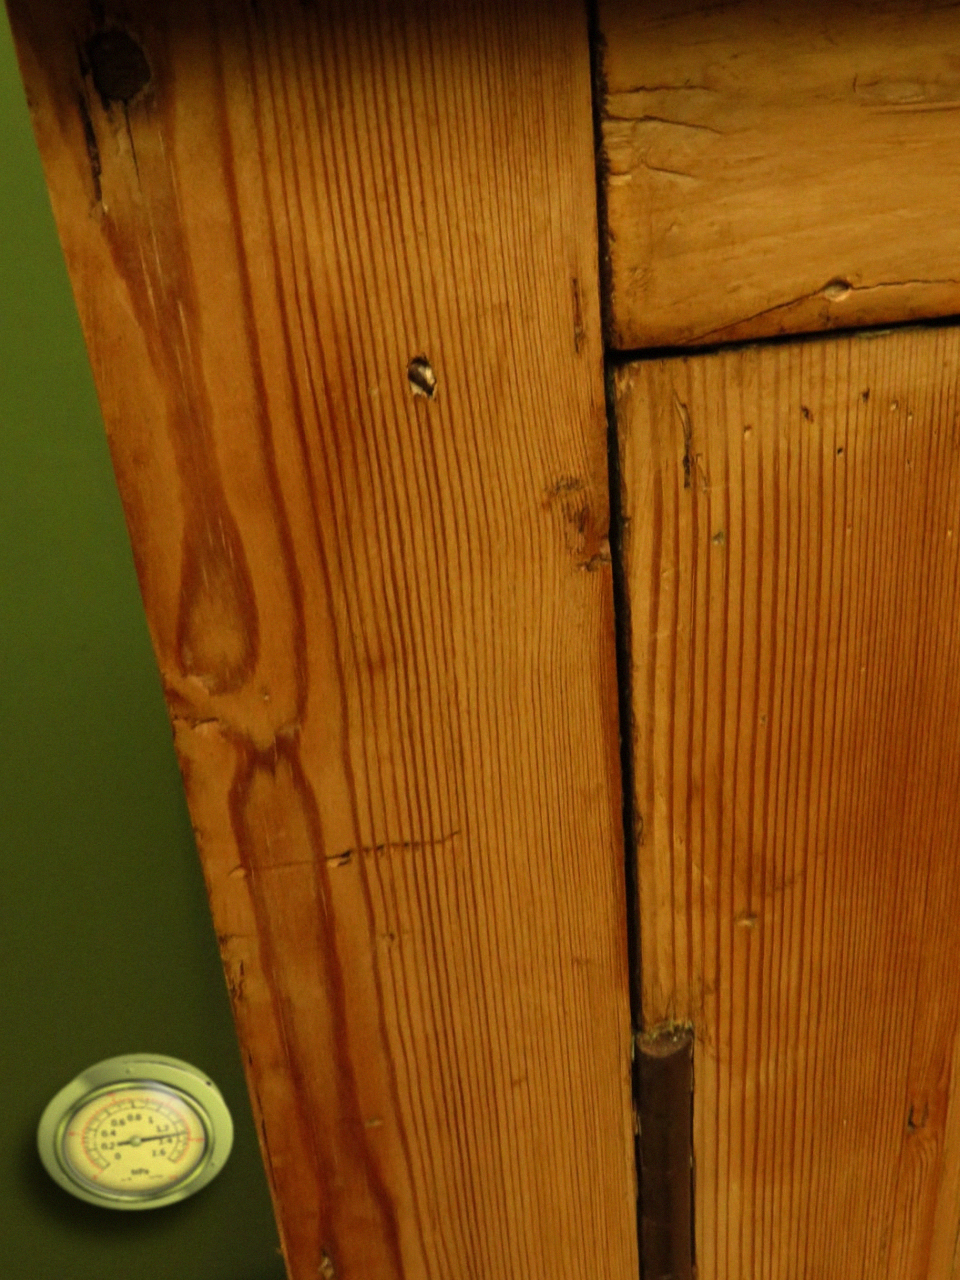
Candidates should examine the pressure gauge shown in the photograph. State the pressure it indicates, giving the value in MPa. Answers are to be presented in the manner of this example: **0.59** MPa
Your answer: **1.3** MPa
